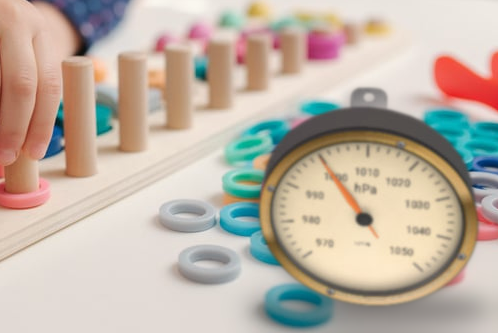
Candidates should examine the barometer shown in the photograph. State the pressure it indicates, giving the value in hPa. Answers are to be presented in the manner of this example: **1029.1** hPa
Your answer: **1000** hPa
